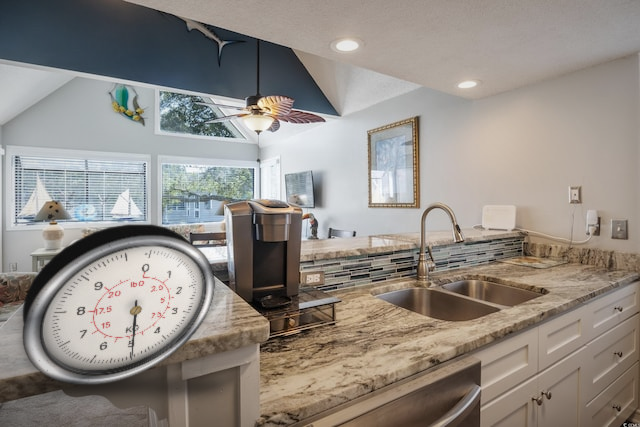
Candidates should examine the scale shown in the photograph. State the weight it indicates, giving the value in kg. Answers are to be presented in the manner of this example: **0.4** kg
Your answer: **5** kg
